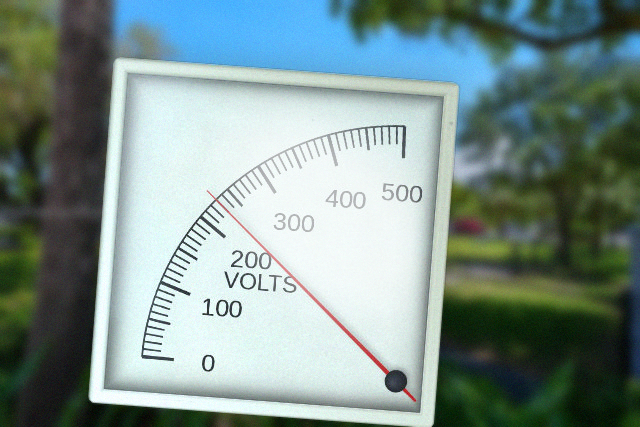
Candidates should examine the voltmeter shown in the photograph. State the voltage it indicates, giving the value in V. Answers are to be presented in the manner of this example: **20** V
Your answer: **230** V
